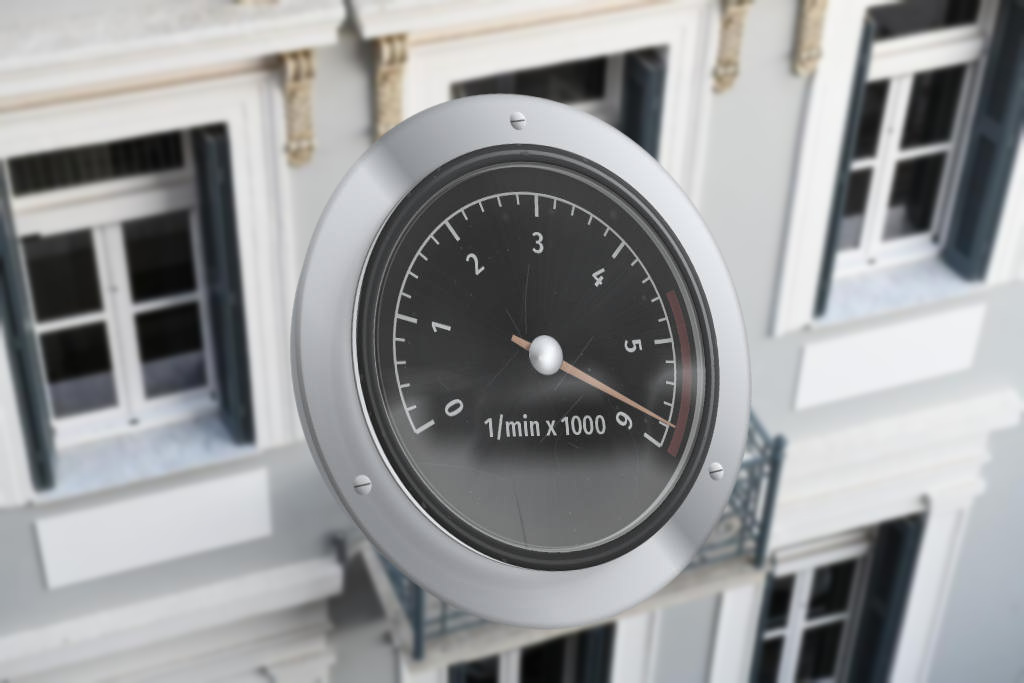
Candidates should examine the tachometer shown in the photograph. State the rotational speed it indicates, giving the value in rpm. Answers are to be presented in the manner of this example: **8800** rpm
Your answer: **5800** rpm
